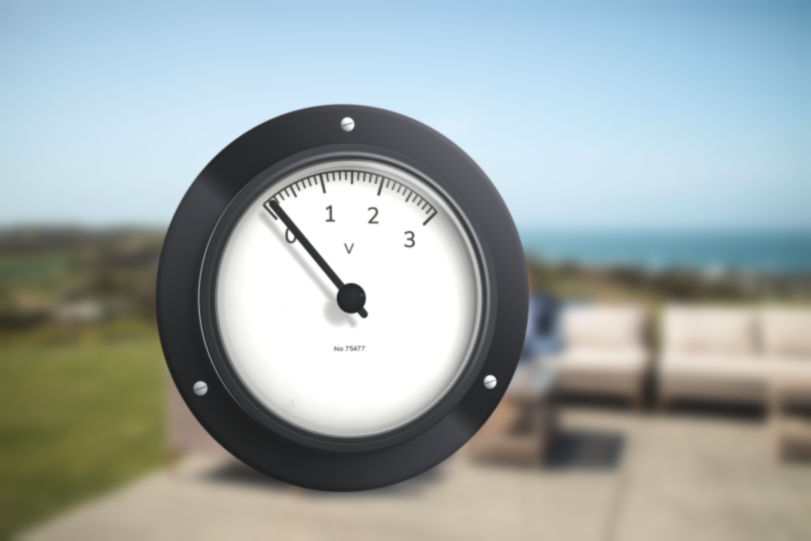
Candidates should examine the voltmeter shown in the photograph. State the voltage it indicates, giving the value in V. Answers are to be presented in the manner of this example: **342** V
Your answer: **0.1** V
